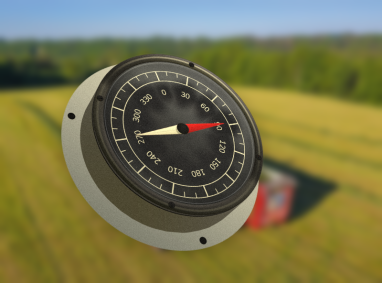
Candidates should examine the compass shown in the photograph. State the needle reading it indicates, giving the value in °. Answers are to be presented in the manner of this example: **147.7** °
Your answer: **90** °
